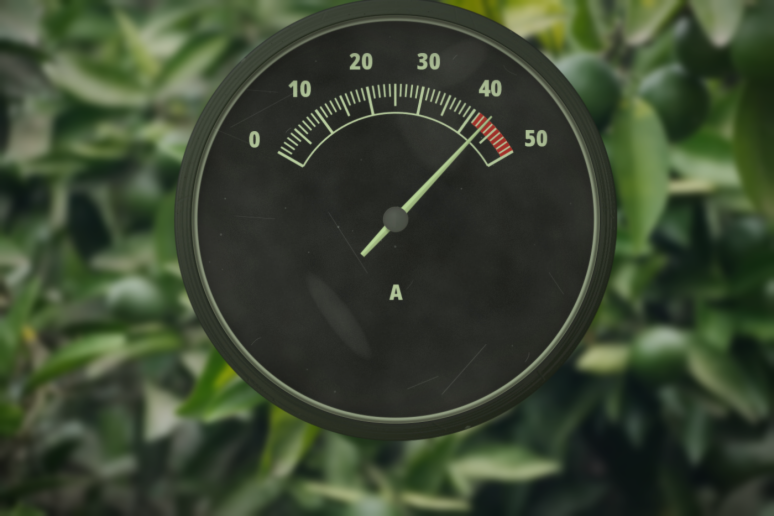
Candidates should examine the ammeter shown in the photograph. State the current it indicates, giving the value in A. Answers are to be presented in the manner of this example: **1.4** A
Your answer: **43** A
